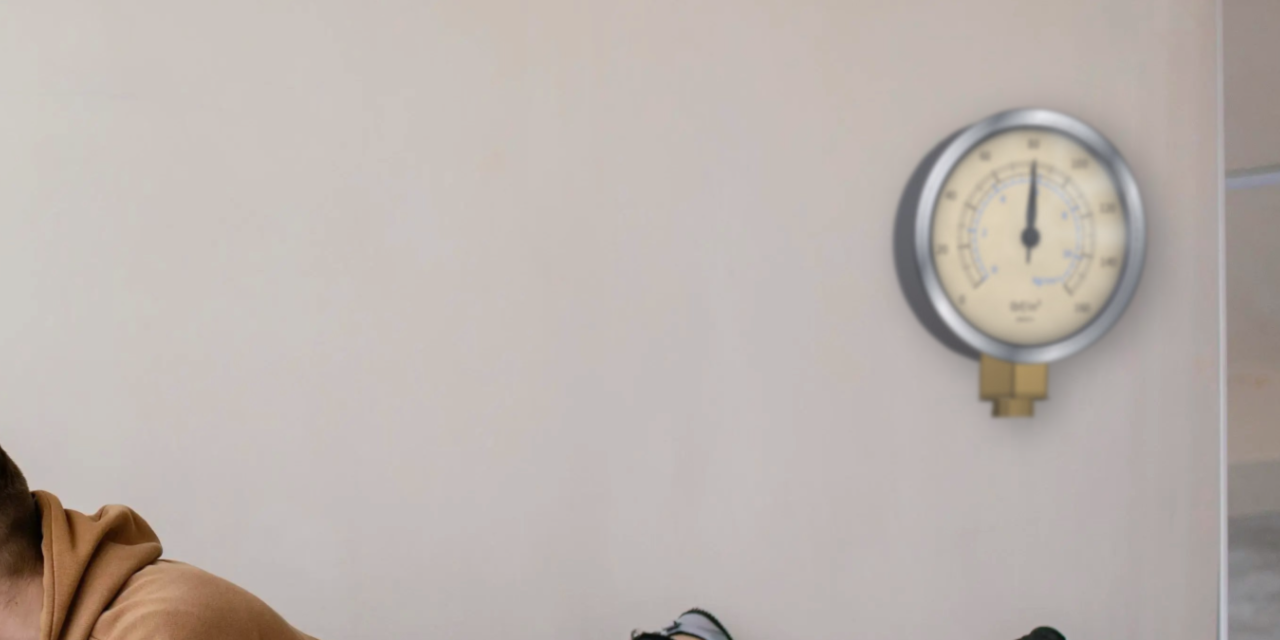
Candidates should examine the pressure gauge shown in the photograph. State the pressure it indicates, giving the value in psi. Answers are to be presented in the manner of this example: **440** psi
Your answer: **80** psi
